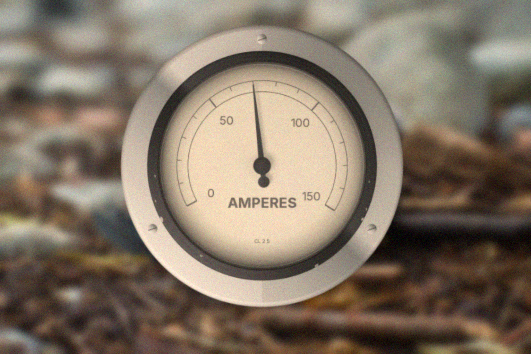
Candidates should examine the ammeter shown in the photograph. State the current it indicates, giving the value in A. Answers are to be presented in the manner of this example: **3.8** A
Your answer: **70** A
